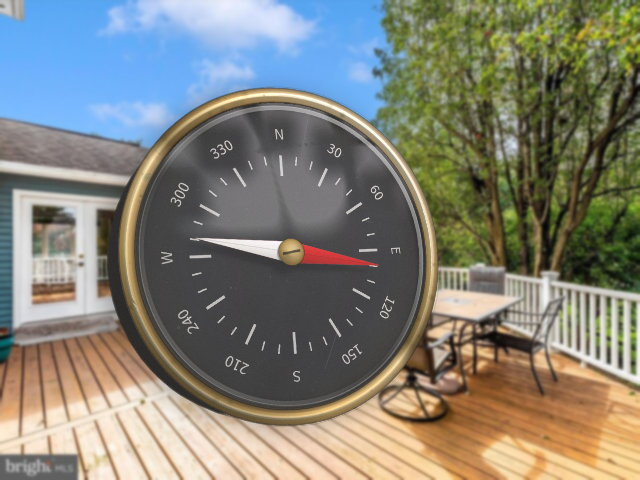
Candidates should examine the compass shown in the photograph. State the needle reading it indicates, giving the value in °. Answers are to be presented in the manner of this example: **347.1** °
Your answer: **100** °
